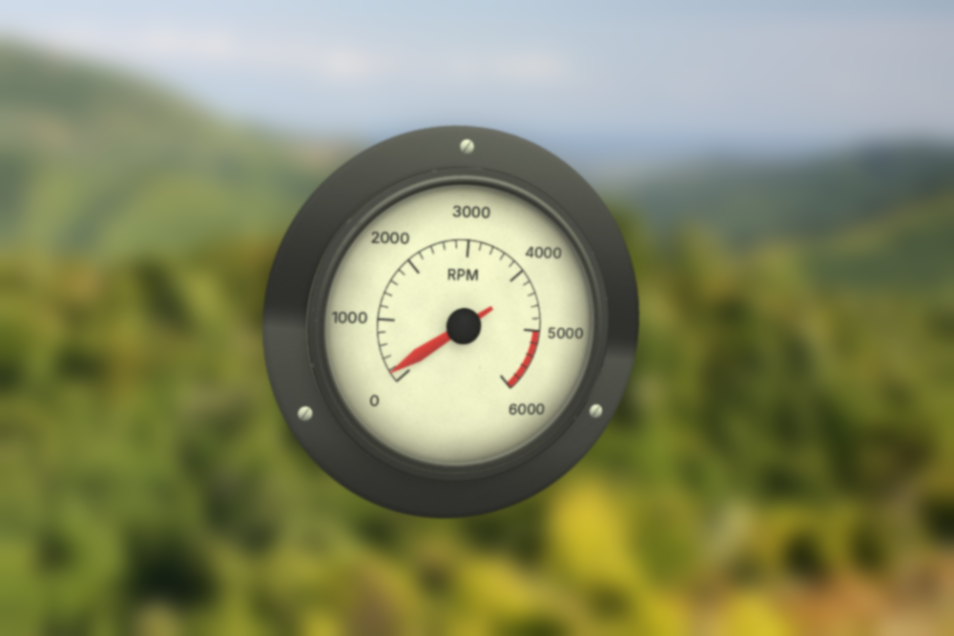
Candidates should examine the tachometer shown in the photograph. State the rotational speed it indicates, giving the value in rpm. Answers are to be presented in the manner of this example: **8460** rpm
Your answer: **200** rpm
